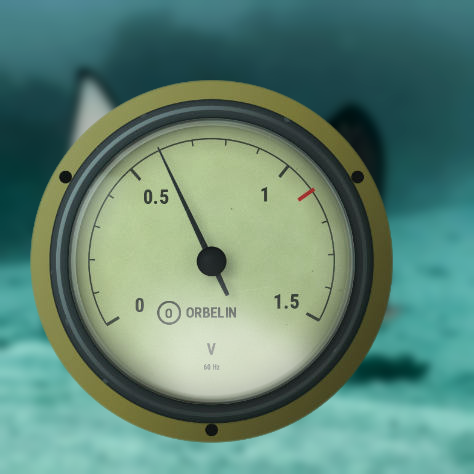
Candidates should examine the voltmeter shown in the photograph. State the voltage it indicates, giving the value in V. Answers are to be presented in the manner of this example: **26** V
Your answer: **0.6** V
